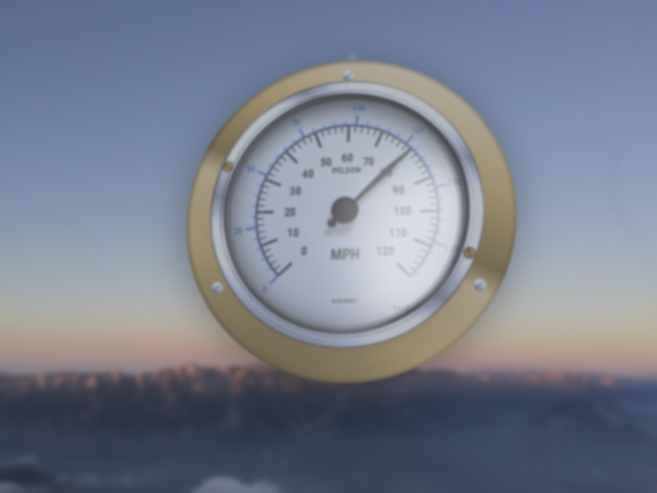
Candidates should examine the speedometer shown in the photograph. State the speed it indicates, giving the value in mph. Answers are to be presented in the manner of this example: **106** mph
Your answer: **80** mph
